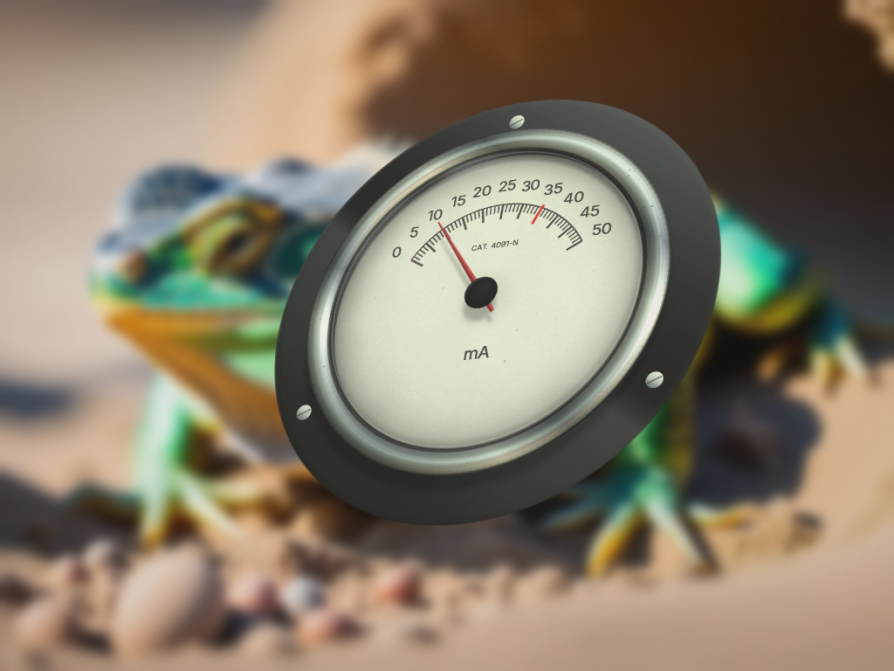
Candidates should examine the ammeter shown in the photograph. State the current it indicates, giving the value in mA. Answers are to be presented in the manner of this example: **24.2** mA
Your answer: **10** mA
